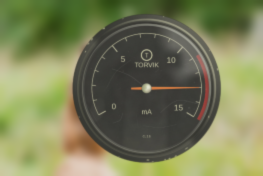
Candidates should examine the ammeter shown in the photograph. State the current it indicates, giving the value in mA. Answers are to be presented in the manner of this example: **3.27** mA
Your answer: **13** mA
